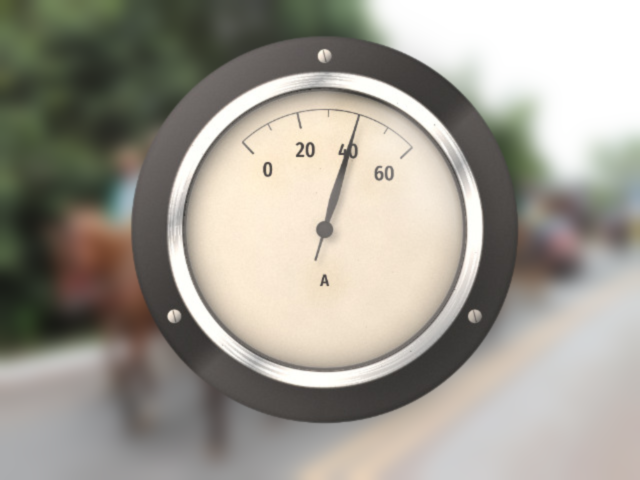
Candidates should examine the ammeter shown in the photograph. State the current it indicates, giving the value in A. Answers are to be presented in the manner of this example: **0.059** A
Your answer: **40** A
